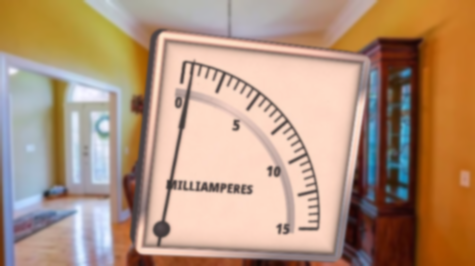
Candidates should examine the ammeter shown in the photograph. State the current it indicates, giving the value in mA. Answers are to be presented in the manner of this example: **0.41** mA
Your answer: **0.5** mA
